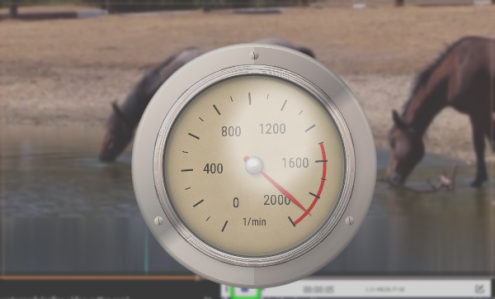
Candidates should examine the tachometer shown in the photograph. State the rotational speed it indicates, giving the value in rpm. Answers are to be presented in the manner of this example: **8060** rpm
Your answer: **1900** rpm
